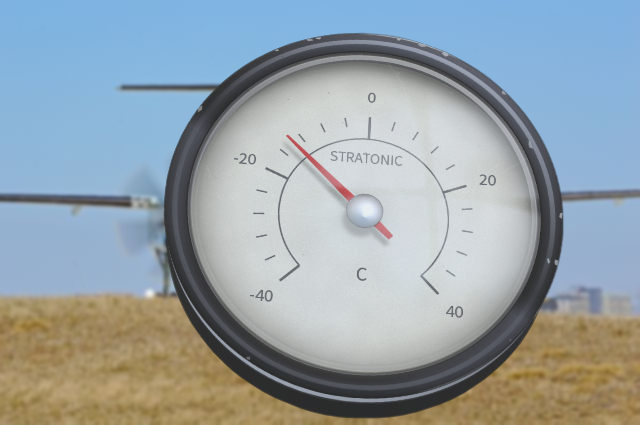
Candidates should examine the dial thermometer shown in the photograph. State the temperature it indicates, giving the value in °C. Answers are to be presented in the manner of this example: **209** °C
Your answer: **-14** °C
